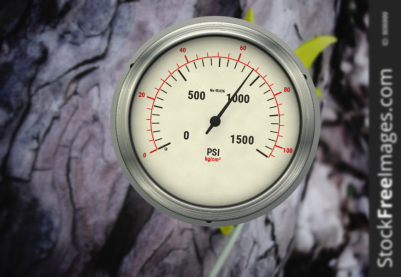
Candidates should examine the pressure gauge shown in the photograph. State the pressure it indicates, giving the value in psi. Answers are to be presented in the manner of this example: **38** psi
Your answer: **950** psi
